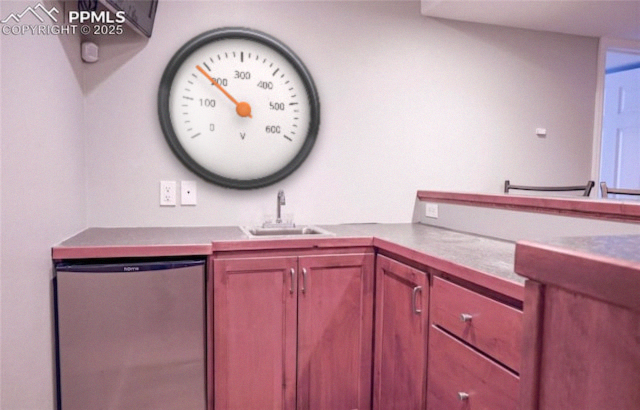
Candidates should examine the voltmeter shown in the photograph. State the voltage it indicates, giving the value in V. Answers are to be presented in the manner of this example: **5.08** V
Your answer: **180** V
